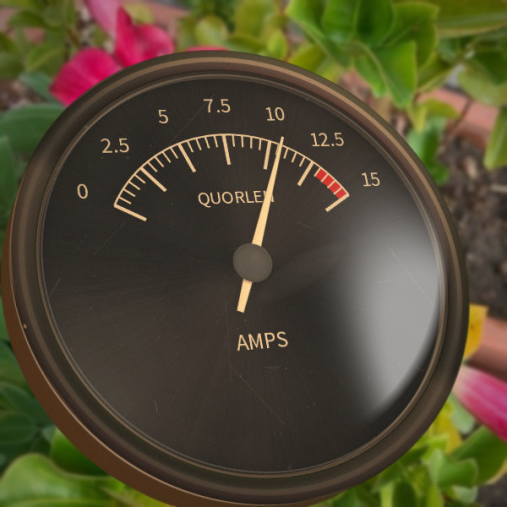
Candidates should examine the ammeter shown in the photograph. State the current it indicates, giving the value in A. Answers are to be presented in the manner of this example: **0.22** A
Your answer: **10.5** A
